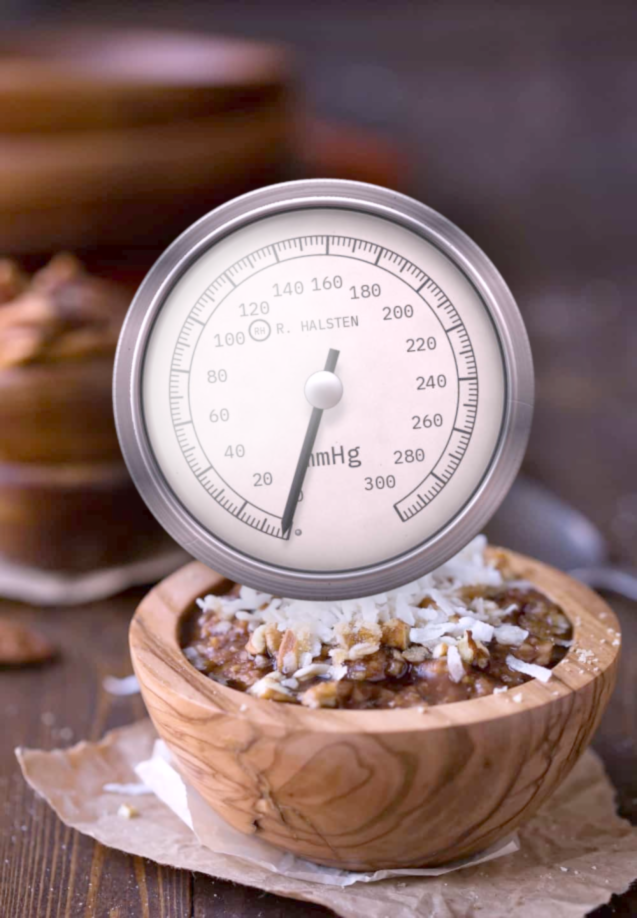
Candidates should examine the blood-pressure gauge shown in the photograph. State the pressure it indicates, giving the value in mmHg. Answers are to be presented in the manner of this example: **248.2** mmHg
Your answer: **2** mmHg
